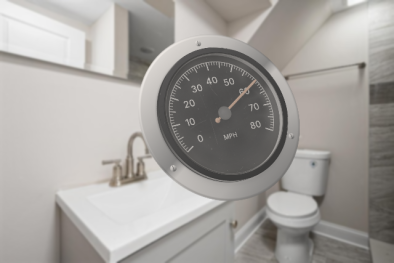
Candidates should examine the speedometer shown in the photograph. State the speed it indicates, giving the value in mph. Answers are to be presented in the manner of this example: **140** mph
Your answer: **60** mph
